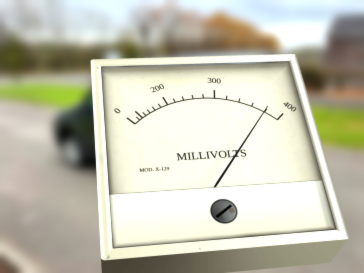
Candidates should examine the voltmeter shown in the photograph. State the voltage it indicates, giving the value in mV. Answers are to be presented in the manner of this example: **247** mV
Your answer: **380** mV
